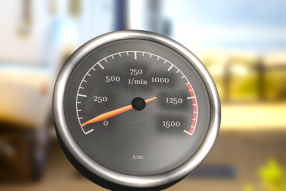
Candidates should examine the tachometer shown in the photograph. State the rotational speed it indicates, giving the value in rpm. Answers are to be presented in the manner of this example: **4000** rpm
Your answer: **50** rpm
